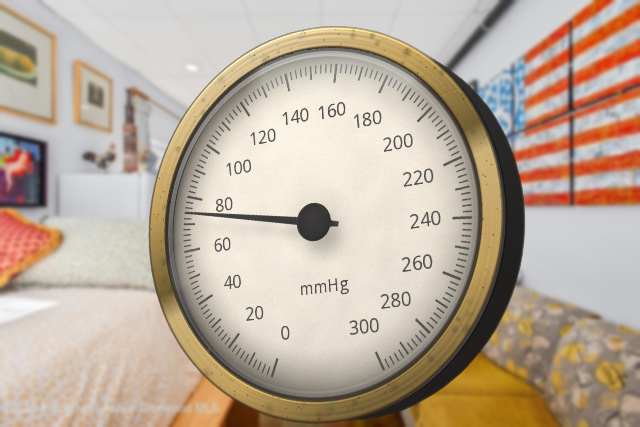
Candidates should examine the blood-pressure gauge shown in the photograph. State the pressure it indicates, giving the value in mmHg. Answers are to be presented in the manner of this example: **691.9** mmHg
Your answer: **74** mmHg
